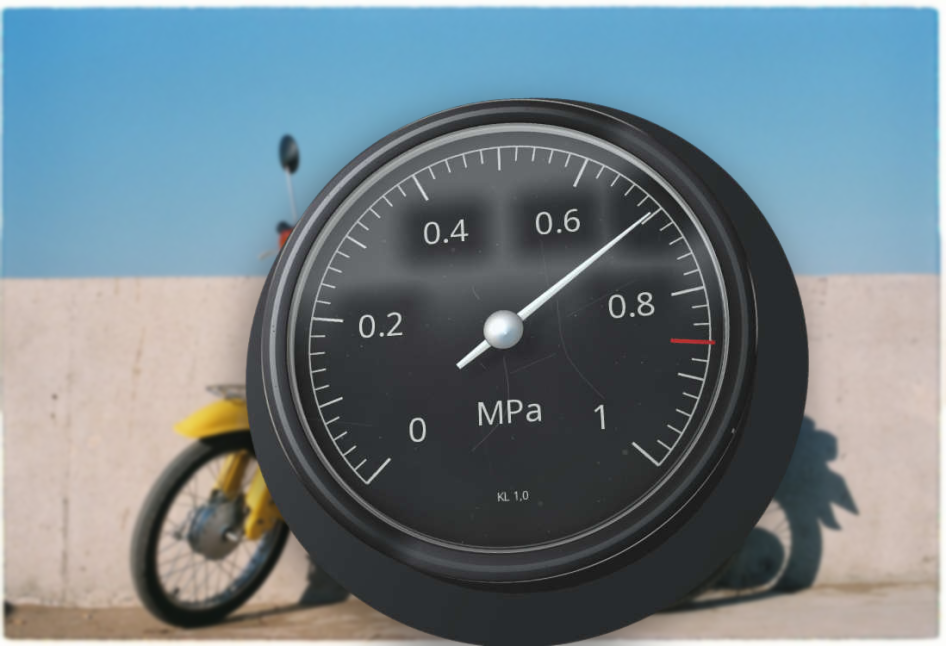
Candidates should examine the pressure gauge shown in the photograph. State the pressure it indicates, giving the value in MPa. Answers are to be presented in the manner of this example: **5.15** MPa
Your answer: **0.7** MPa
